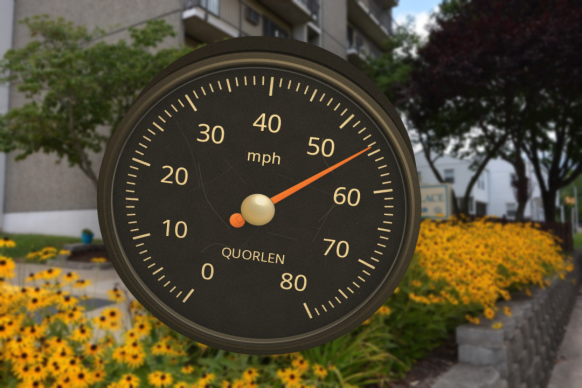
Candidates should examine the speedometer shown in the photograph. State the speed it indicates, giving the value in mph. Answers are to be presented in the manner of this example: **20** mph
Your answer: **54** mph
